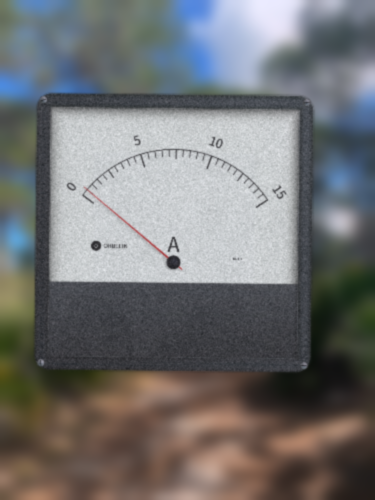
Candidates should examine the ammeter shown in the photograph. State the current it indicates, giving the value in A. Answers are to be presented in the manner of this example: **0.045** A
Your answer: **0.5** A
